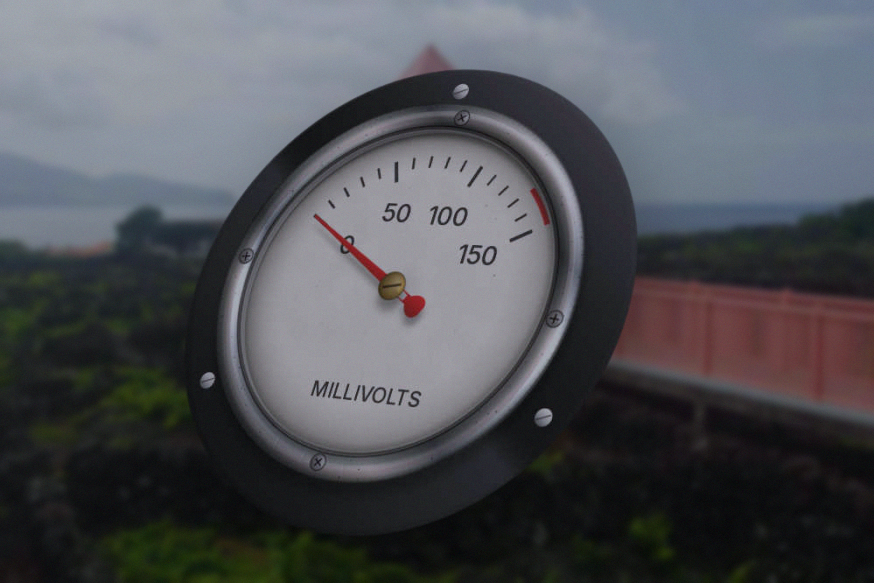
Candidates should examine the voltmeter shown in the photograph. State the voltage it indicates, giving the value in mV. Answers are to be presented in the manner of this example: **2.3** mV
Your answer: **0** mV
